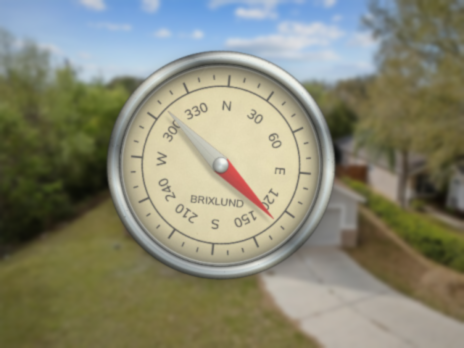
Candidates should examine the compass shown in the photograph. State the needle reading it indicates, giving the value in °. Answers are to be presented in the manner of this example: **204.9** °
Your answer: **130** °
